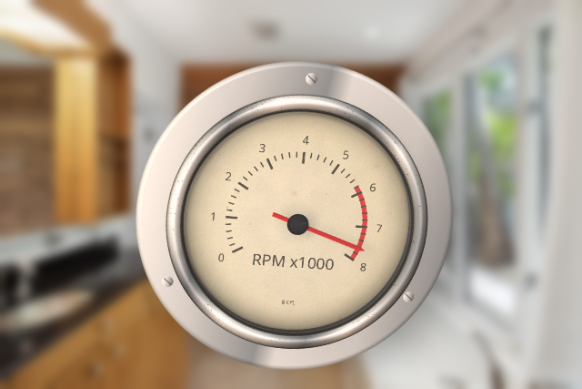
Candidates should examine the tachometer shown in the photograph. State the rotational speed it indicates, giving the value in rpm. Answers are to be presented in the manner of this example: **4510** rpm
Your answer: **7600** rpm
